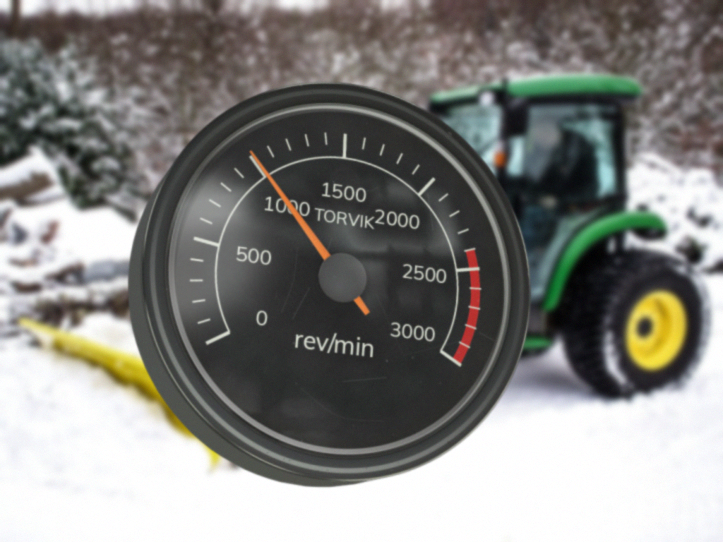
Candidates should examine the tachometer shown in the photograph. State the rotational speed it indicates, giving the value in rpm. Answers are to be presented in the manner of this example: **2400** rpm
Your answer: **1000** rpm
